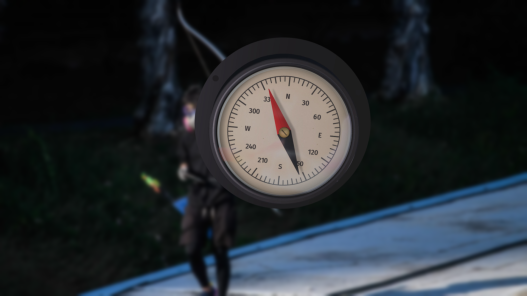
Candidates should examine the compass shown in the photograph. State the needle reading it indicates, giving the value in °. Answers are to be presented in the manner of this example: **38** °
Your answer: **335** °
